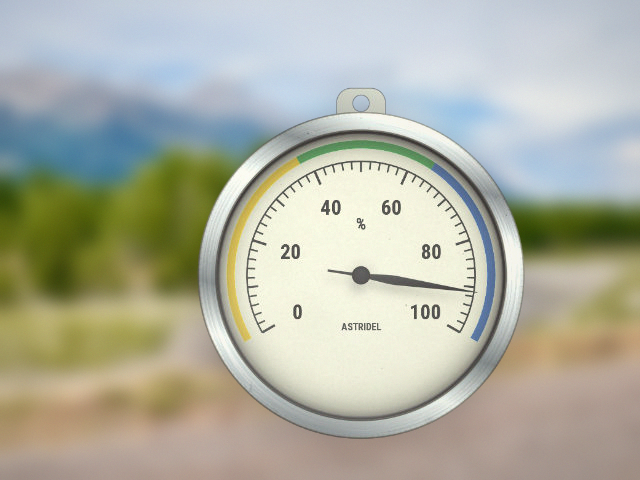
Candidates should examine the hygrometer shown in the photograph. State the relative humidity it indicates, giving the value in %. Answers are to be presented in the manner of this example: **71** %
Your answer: **91** %
